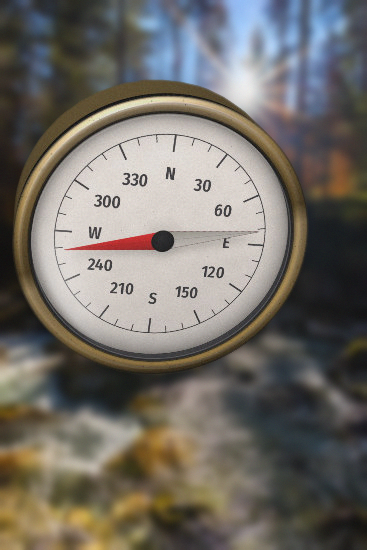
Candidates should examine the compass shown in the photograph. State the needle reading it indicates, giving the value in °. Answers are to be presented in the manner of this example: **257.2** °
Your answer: **260** °
